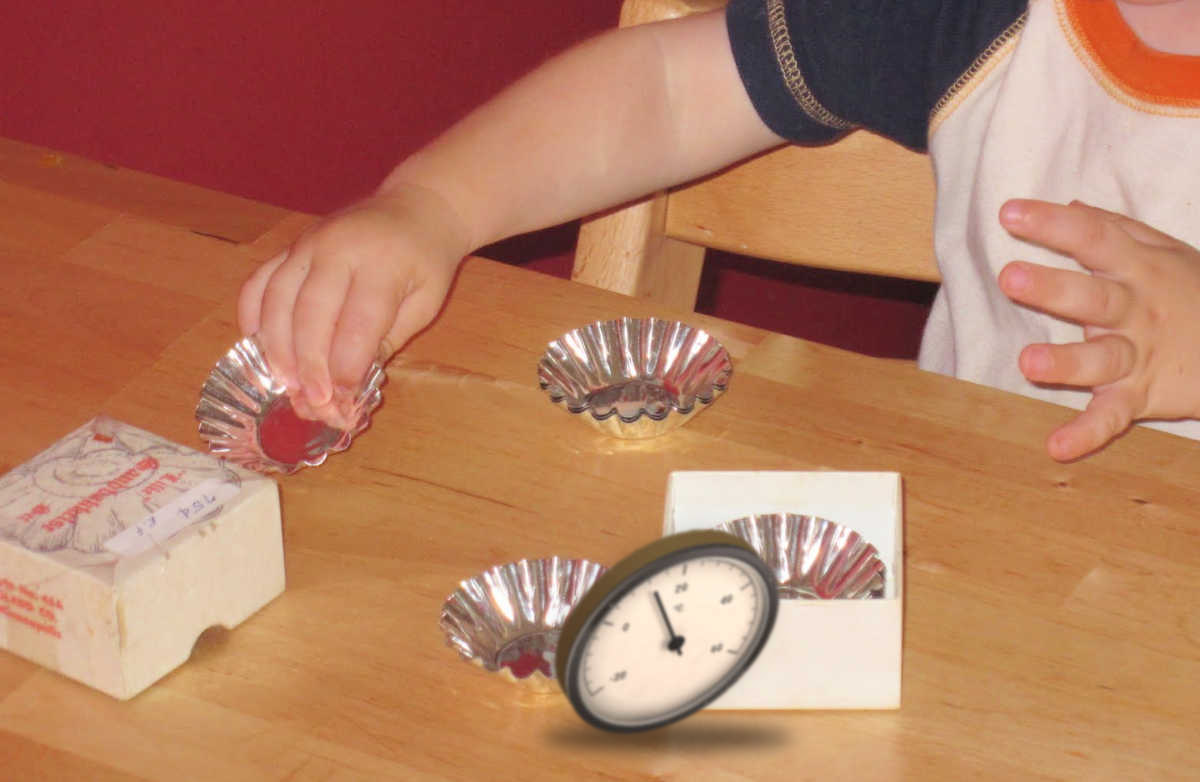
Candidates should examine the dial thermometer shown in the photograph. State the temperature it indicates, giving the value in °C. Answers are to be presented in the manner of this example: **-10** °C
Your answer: **12** °C
